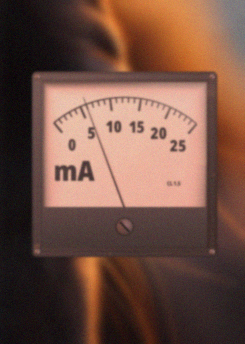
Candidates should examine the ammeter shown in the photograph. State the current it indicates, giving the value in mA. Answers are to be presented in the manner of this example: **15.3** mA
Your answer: **6** mA
